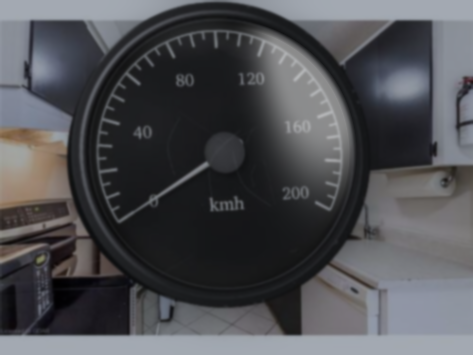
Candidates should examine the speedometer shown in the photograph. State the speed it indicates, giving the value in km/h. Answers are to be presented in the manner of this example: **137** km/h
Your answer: **0** km/h
